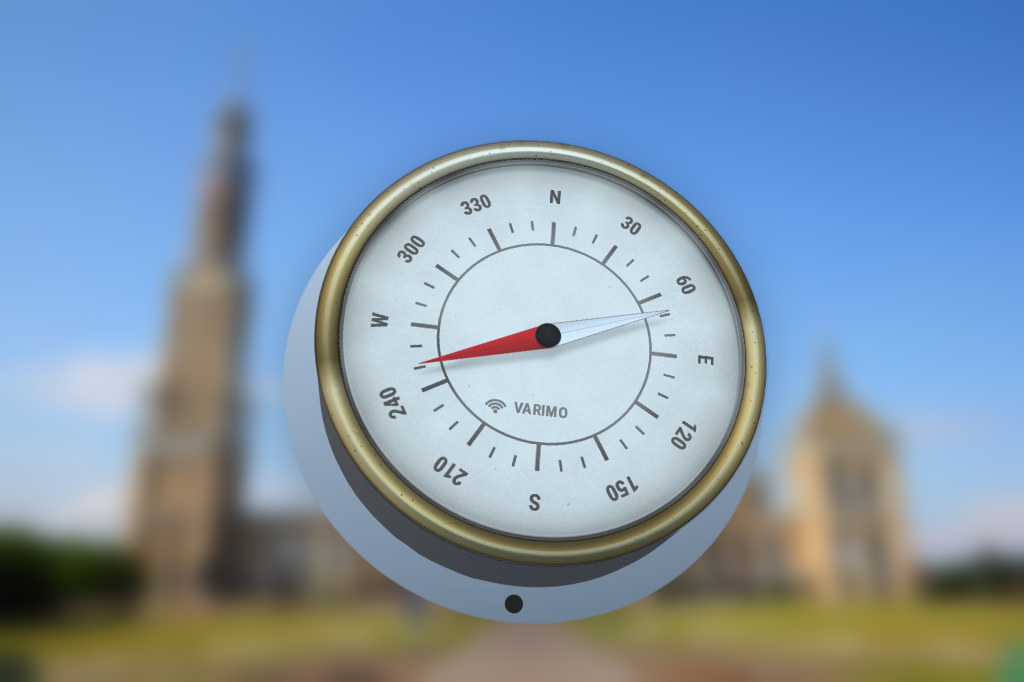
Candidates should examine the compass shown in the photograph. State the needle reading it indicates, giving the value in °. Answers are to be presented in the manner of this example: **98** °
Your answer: **250** °
